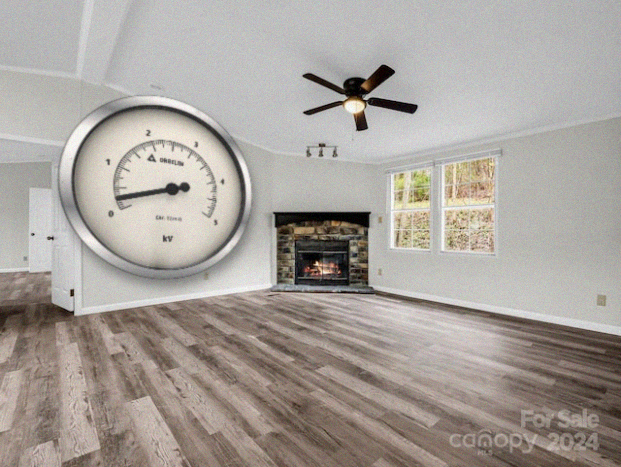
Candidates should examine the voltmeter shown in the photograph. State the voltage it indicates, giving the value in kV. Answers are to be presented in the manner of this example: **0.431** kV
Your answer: **0.25** kV
